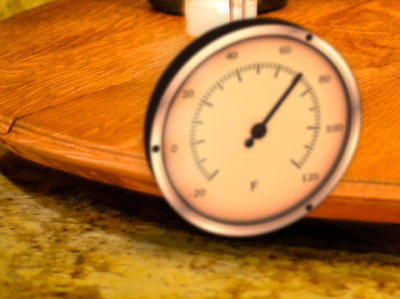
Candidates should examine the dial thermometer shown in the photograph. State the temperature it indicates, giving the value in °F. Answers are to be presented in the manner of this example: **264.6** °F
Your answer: **70** °F
